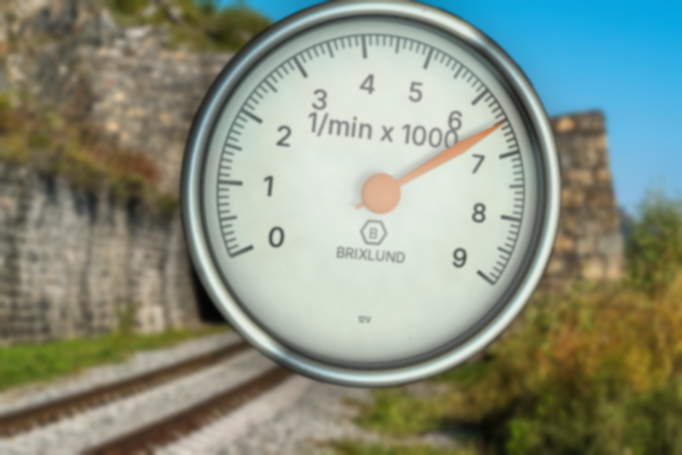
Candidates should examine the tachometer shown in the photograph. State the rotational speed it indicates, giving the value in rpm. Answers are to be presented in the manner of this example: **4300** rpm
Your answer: **6500** rpm
